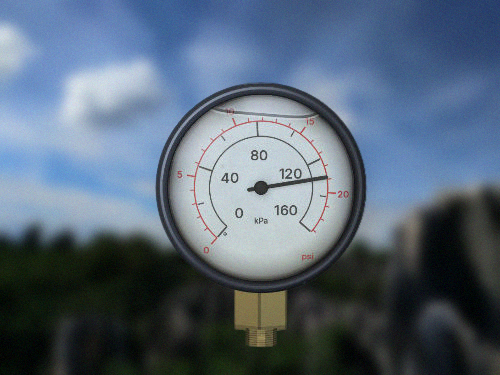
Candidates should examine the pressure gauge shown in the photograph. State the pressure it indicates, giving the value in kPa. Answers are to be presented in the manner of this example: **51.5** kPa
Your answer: **130** kPa
